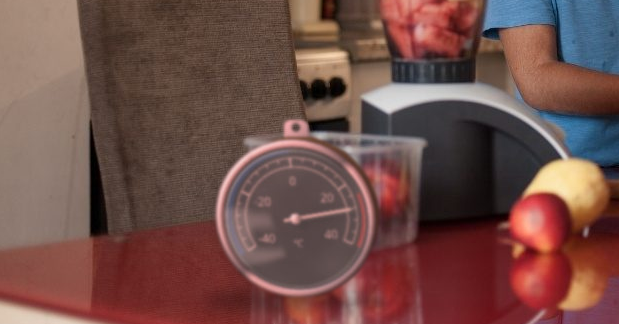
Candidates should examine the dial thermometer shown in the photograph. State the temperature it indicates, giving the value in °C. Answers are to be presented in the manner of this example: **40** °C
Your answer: **28** °C
